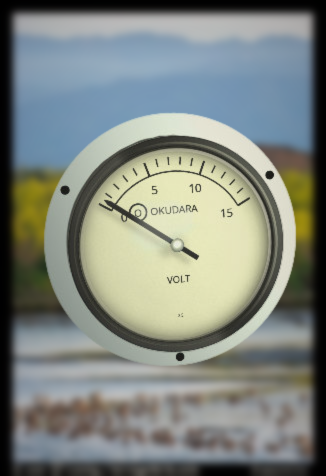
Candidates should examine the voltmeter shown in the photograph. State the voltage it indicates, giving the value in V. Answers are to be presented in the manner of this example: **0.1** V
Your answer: **0.5** V
